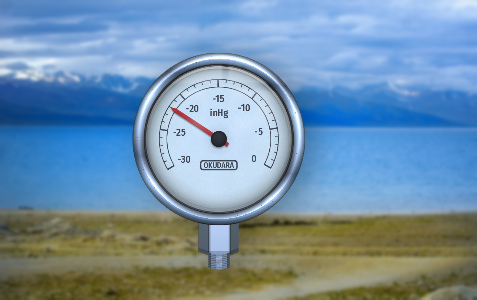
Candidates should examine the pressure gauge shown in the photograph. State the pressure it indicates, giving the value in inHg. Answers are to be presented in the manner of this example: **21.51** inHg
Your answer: **-22** inHg
